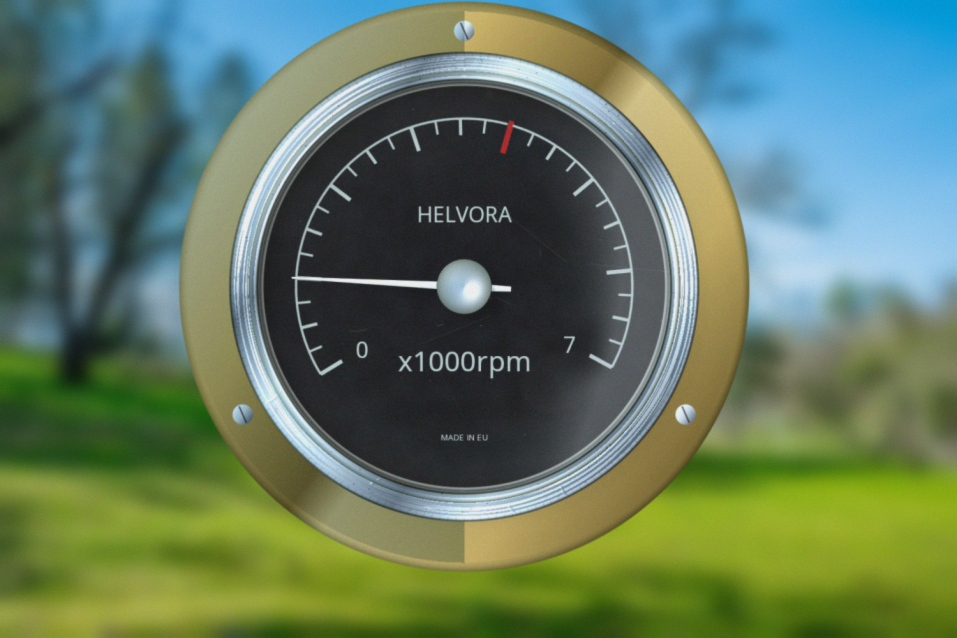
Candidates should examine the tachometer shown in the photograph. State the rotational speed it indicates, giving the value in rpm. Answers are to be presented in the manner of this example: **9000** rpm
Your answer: **1000** rpm
